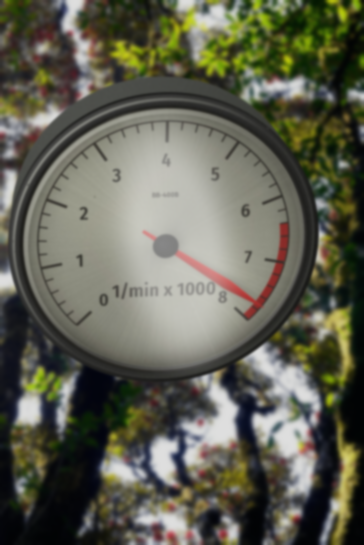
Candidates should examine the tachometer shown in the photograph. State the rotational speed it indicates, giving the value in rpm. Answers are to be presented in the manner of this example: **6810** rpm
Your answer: **7700** rpm
